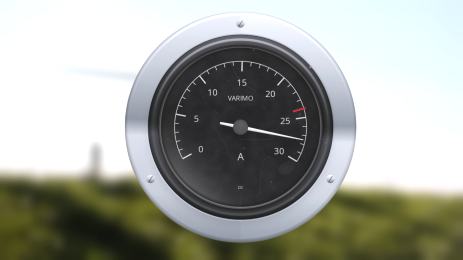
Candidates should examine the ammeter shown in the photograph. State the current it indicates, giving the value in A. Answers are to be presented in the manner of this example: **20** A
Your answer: **27.5** A
